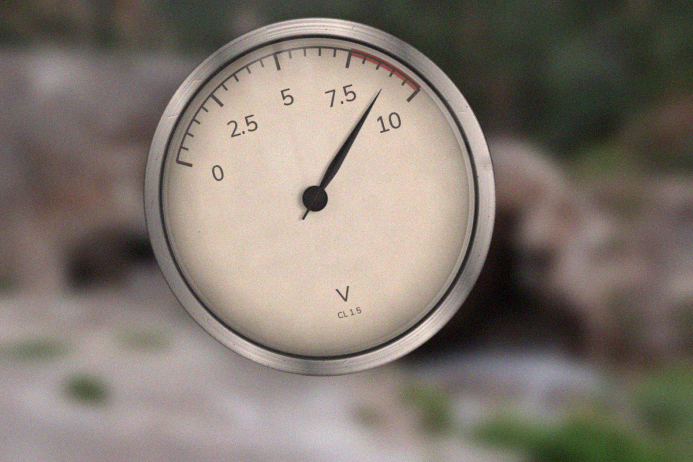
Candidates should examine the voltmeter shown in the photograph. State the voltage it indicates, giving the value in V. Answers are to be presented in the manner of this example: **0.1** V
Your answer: **9** V
